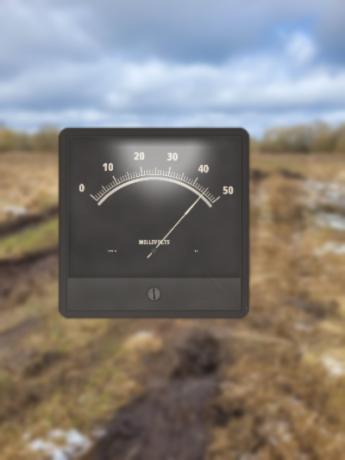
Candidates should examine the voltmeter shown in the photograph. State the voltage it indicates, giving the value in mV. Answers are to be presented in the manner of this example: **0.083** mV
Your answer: **45** mV
